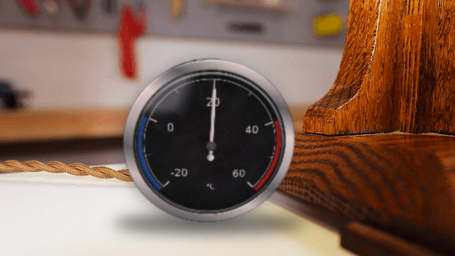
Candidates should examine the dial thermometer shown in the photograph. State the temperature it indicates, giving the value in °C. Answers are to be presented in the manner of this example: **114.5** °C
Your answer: **20** °C
